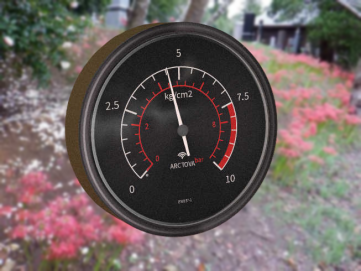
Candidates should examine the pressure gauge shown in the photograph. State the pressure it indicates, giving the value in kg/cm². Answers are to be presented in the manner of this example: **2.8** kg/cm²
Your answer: **4.5** kg/cm²
